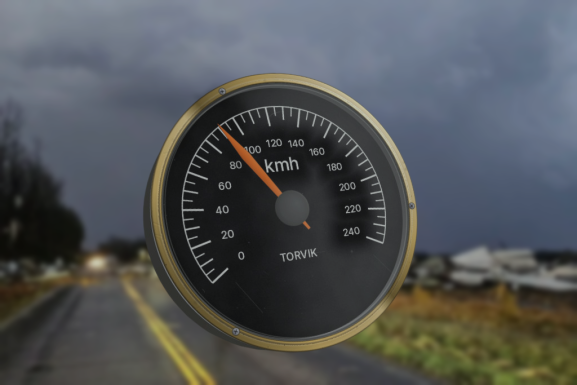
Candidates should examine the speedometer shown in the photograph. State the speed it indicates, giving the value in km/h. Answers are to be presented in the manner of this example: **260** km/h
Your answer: **90** km/h
